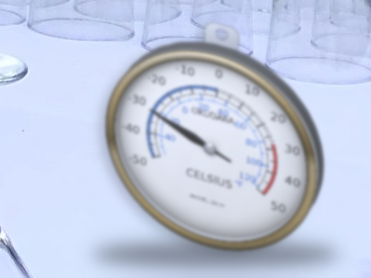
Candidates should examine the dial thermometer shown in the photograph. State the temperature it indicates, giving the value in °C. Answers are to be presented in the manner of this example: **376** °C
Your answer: **-30** °C
